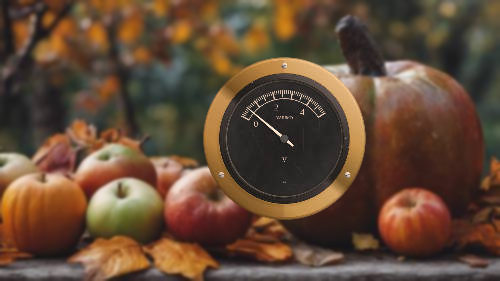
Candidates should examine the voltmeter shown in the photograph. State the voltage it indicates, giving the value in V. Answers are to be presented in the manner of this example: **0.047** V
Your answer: **0.5** V
